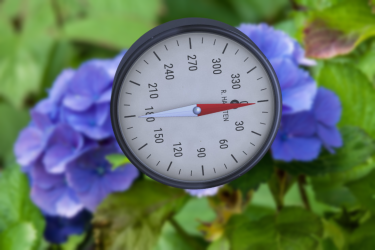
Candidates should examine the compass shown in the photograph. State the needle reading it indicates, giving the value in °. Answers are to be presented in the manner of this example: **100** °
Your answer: **0** °
